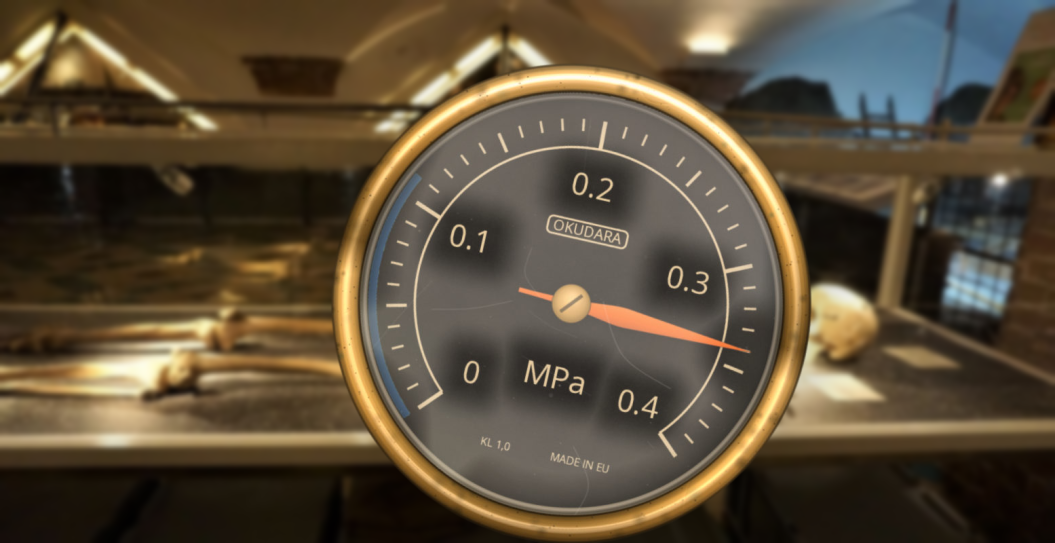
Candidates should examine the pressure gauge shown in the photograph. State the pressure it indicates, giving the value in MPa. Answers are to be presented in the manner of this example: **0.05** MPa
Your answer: **0.34** MPa
